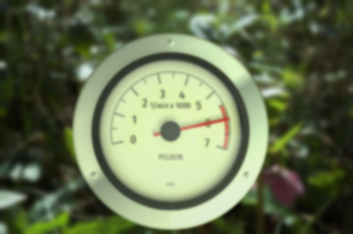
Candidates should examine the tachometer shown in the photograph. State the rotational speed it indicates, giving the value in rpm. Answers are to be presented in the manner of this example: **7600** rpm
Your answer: **6000** rpm
